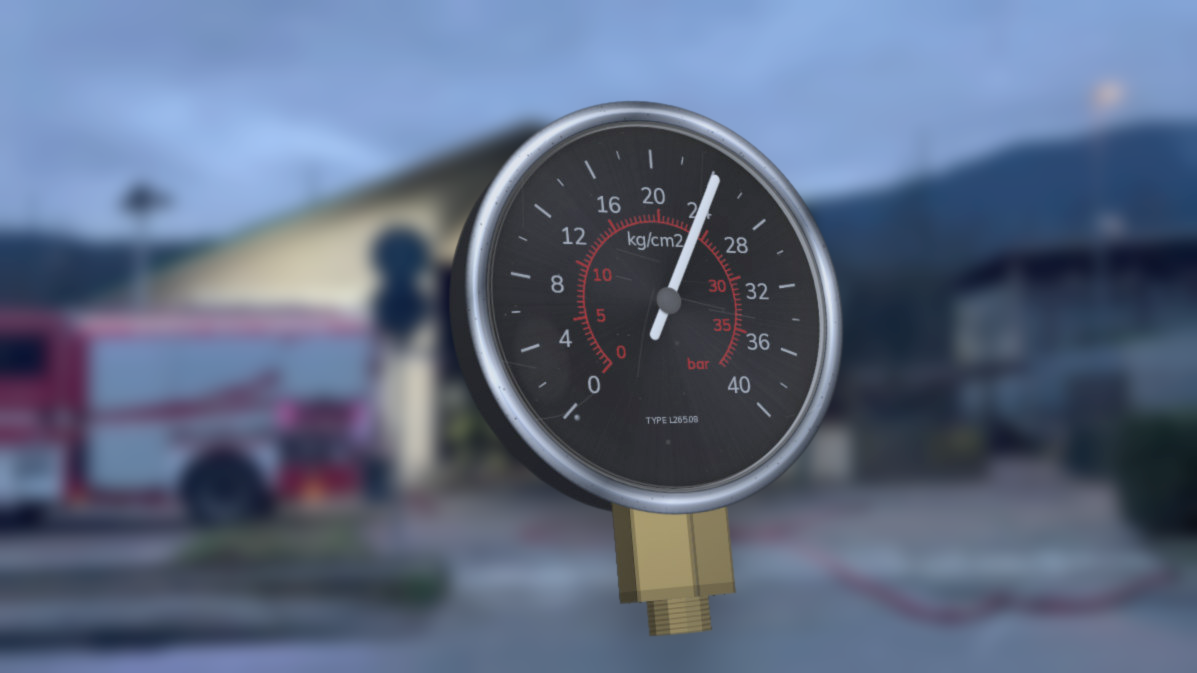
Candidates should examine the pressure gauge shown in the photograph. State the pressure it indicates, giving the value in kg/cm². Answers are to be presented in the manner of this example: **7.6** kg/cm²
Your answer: **24** kg/cm²
